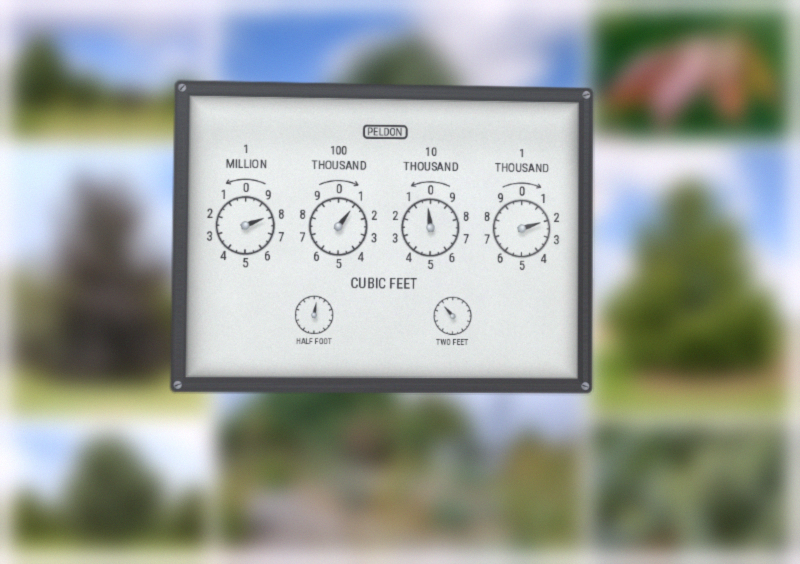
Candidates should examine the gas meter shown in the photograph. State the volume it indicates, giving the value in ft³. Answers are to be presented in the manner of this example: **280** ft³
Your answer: **810200** ft³
